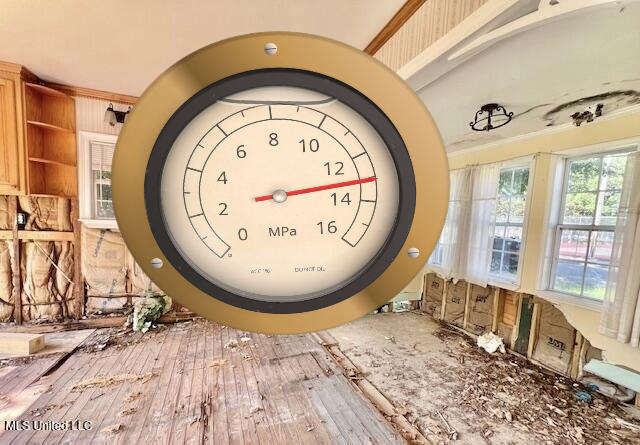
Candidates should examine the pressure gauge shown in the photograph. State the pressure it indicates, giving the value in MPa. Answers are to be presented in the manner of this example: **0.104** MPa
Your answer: **13** MPa
